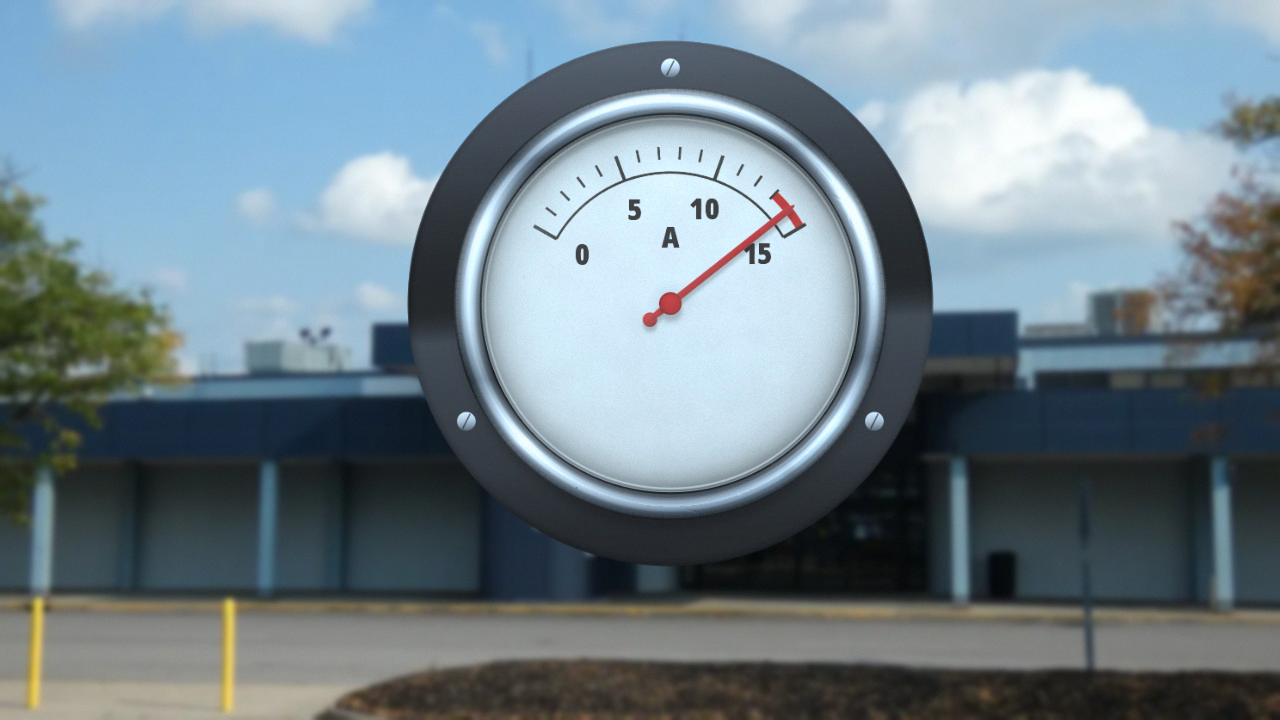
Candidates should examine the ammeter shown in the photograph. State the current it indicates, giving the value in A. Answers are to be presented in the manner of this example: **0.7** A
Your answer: **14** A
